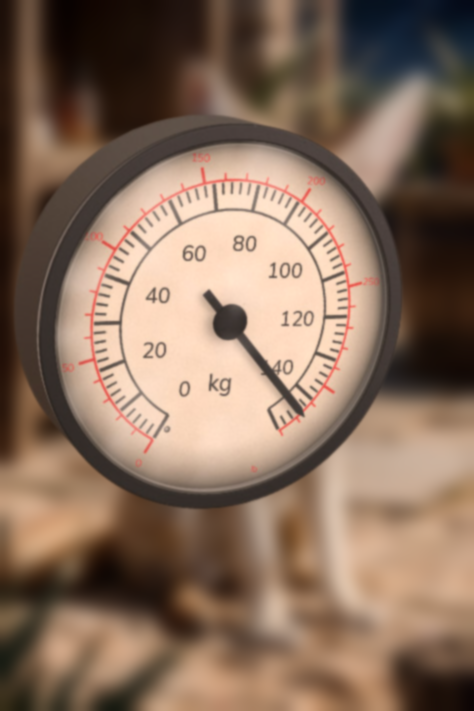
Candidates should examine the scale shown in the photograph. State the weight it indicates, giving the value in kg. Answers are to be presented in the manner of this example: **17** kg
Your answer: **144** kg
